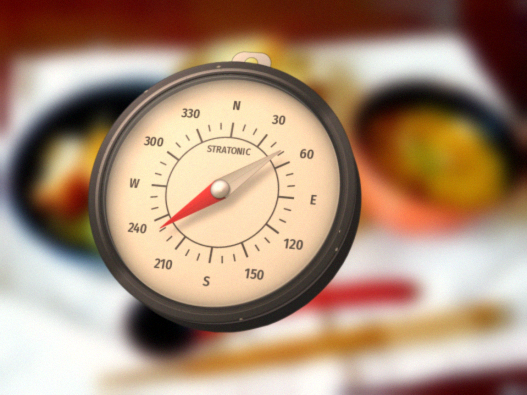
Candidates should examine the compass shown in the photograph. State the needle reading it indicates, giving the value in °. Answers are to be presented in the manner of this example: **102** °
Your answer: **230** °
